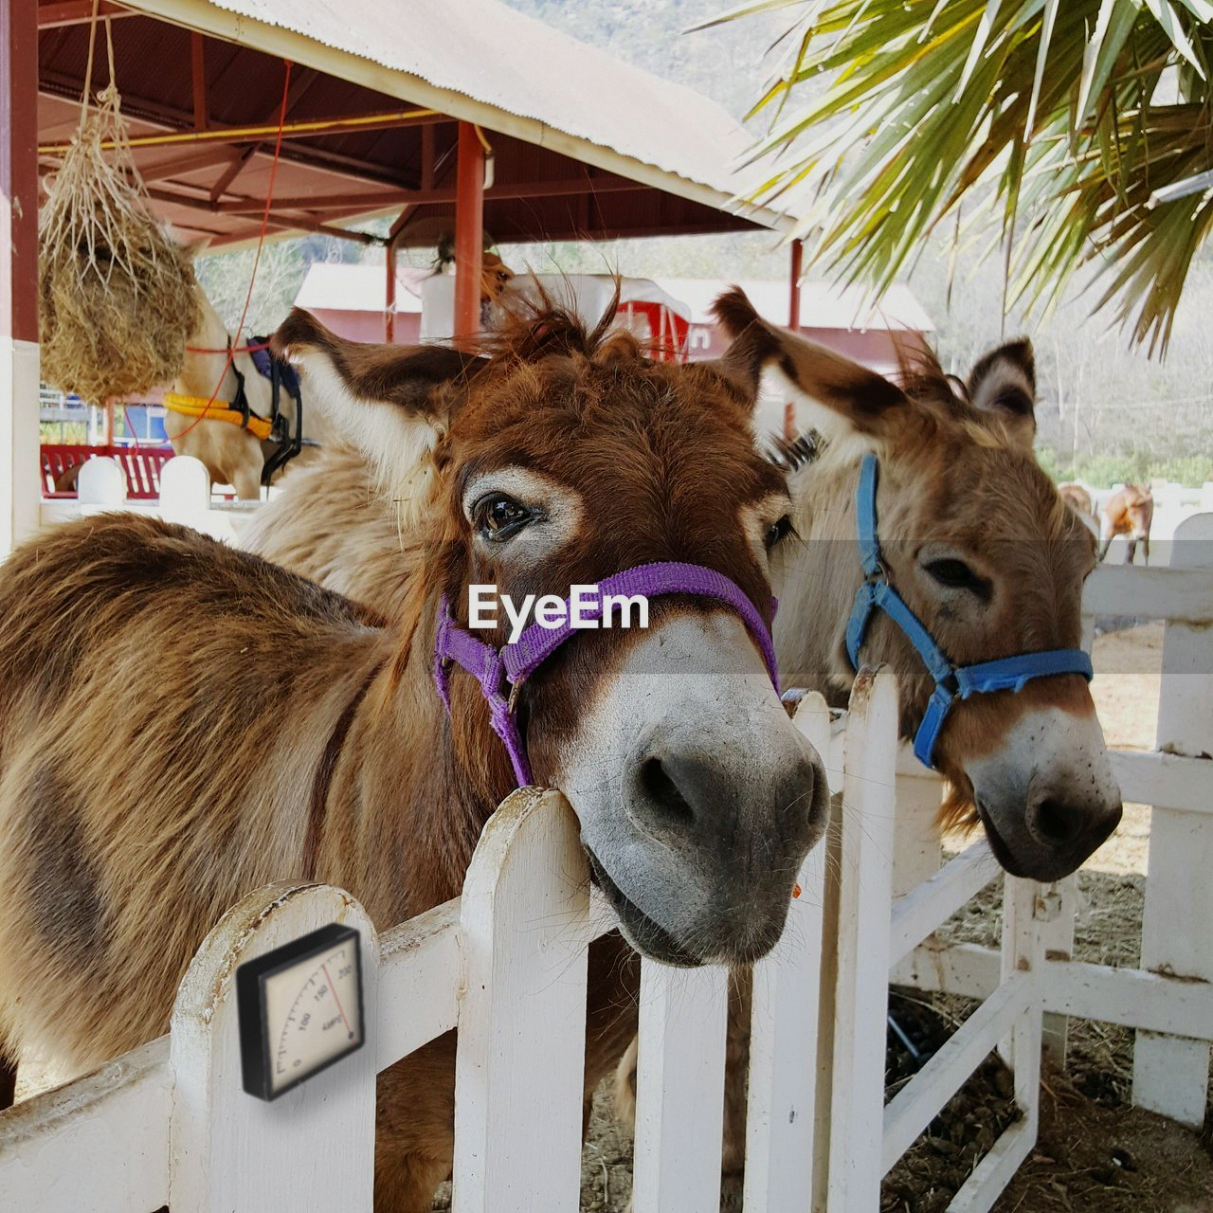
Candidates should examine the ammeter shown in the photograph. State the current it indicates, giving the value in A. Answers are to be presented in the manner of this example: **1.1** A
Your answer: **170** A
